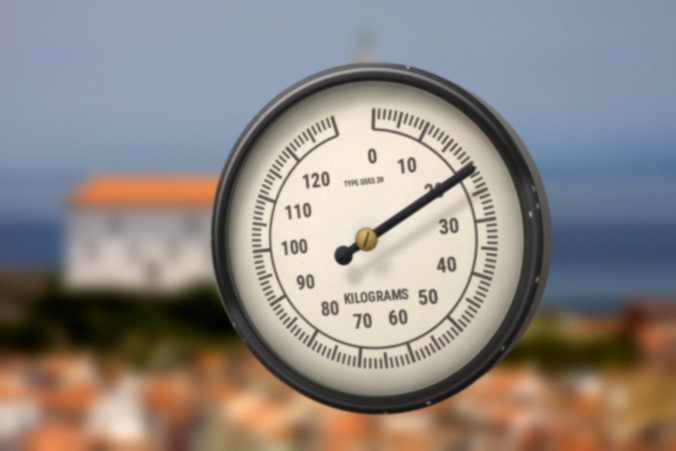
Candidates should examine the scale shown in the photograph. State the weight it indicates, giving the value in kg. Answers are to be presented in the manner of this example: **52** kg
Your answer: **21** kg
